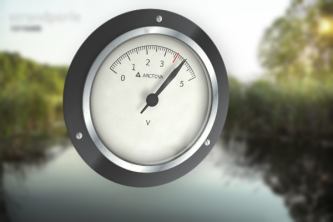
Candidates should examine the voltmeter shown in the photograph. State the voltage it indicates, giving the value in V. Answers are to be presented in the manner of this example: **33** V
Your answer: **4** V
